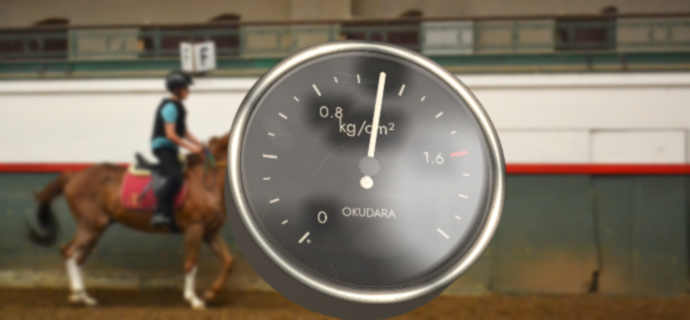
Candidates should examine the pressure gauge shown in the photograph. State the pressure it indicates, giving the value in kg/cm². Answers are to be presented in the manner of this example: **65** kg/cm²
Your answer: **1.1** kg/cm²
